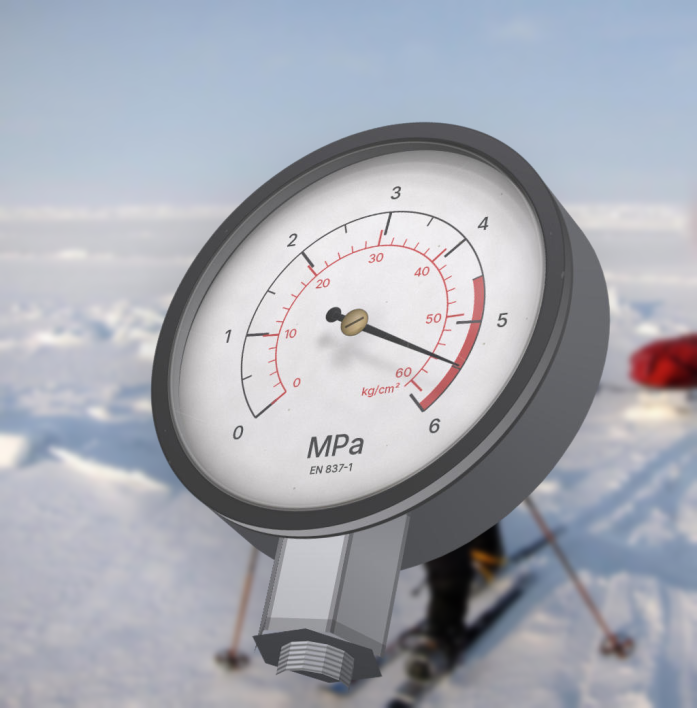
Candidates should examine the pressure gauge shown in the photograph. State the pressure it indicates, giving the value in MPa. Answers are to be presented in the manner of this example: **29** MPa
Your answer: **5.5** MPa
